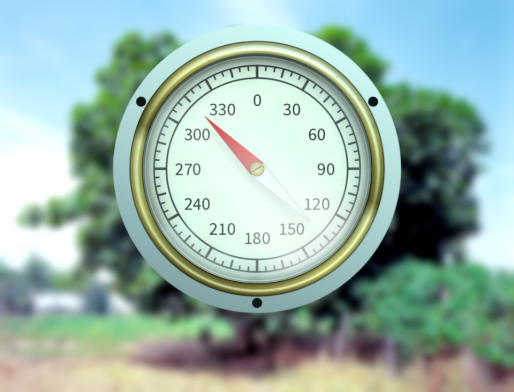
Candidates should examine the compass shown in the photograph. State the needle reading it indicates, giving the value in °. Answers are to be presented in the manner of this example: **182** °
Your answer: **315** °
